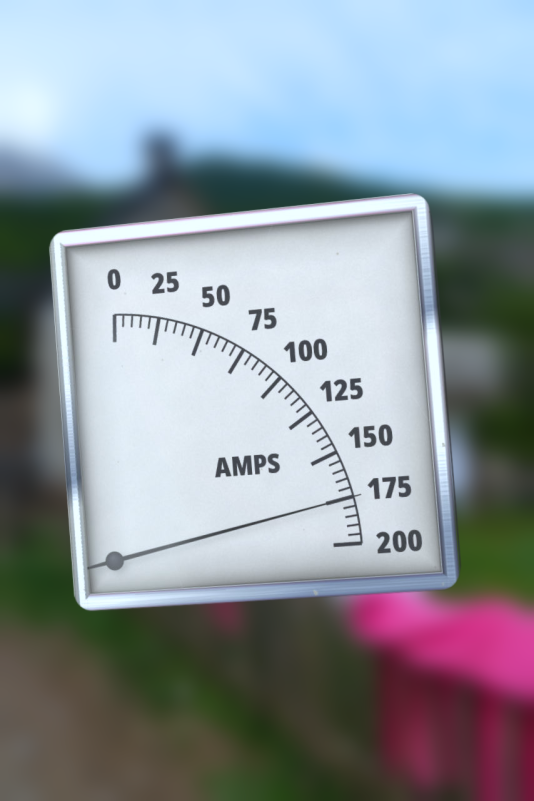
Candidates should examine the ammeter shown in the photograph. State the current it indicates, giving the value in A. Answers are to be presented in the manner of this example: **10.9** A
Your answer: **175** A
